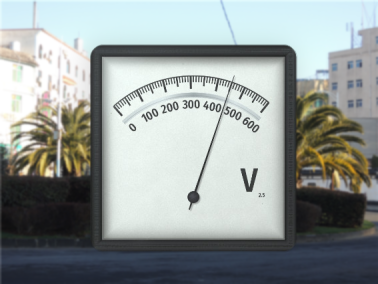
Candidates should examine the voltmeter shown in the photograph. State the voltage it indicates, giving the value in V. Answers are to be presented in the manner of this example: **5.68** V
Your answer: **450** V
